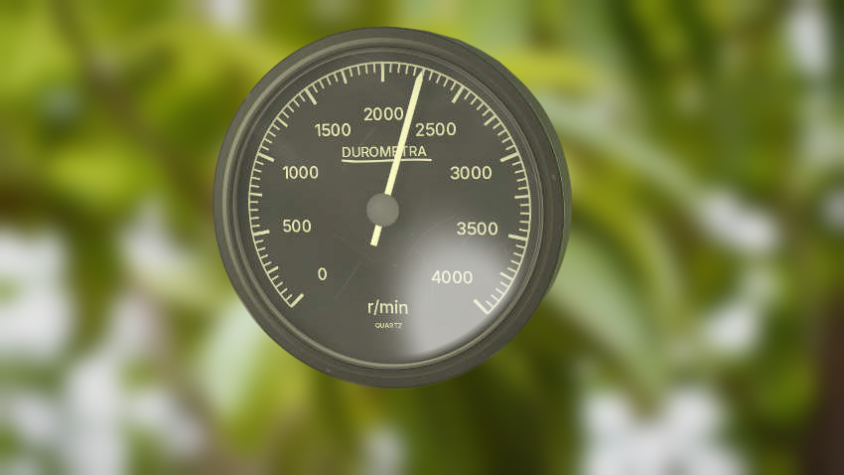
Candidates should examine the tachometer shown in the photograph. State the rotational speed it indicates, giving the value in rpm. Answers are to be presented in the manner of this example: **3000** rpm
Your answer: **2250** rpm
